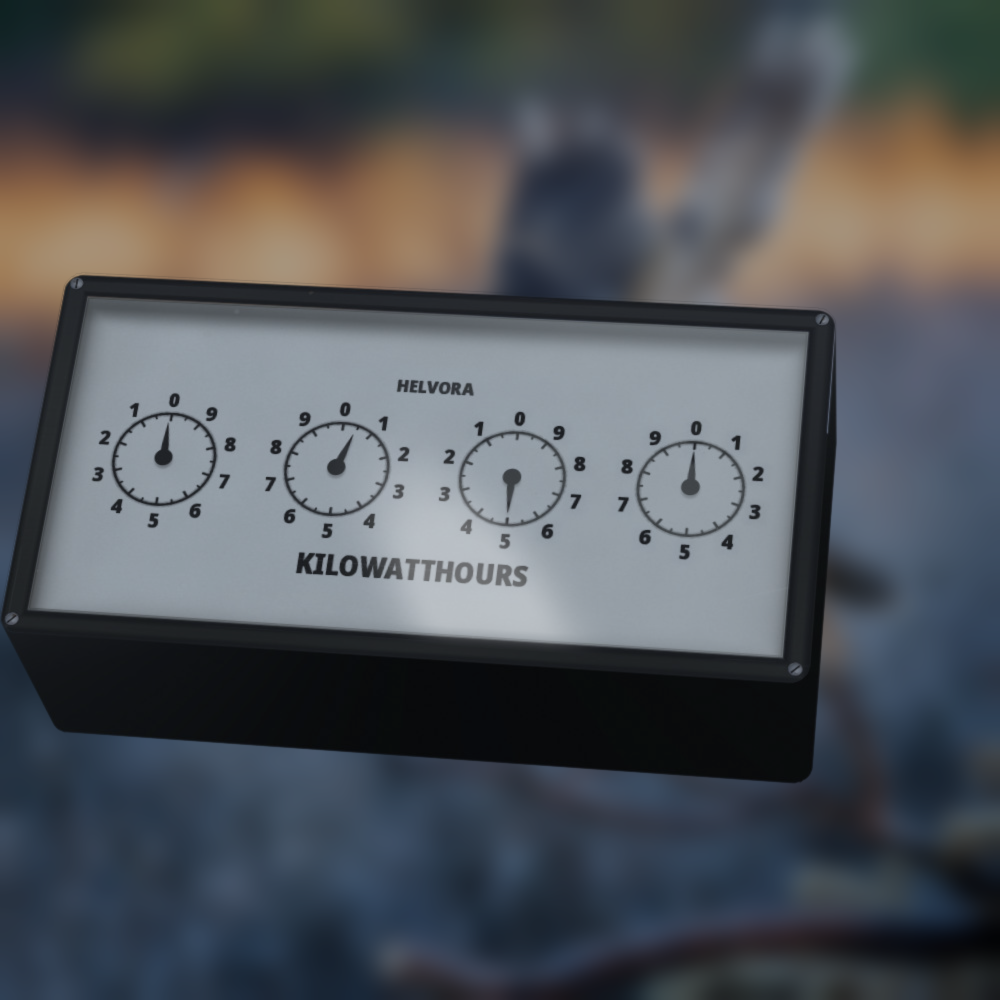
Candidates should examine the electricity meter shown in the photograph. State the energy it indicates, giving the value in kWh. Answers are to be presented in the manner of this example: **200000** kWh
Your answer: **50** kWh
